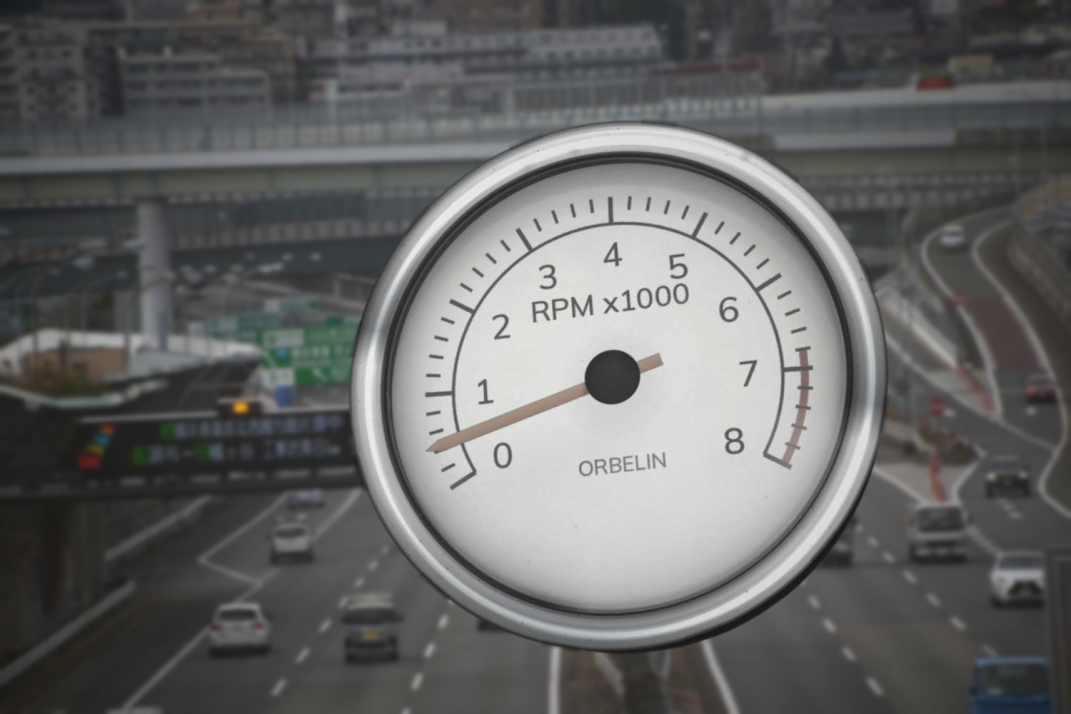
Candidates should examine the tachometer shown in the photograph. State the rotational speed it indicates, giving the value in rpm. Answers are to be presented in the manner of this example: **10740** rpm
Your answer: **400** rpm
